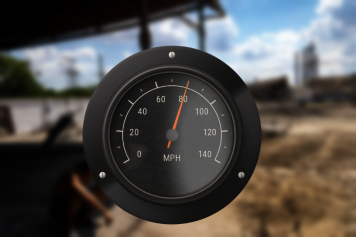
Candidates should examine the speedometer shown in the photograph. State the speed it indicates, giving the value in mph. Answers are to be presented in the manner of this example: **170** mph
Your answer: **80** mph
